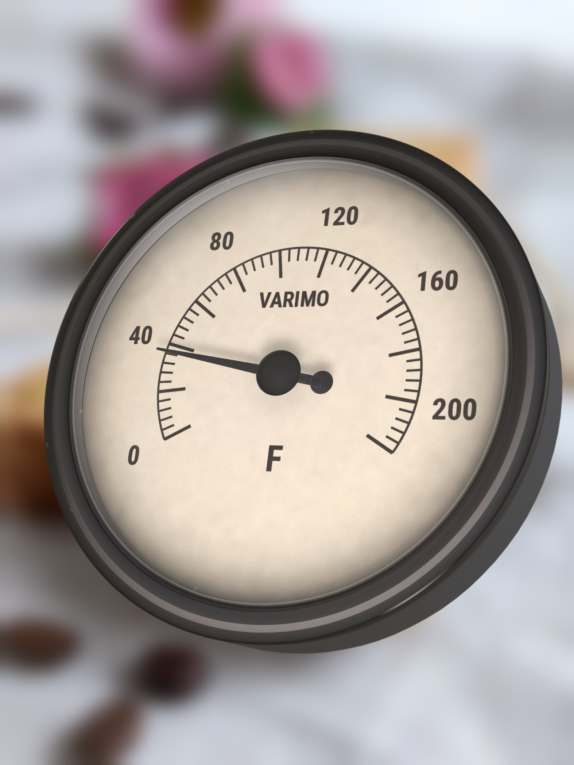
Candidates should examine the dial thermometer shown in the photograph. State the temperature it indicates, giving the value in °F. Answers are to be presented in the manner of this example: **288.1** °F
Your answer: **36** °F
